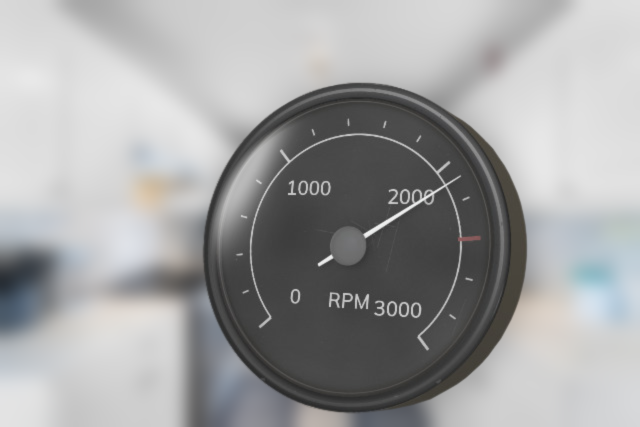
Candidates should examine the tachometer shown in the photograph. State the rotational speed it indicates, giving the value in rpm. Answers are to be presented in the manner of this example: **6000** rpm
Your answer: **2100** rpm
